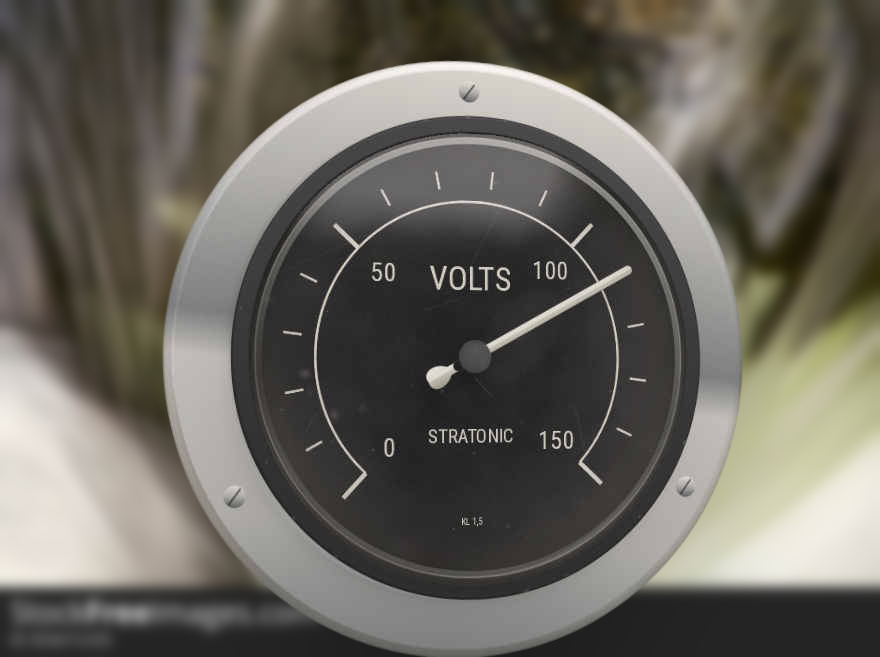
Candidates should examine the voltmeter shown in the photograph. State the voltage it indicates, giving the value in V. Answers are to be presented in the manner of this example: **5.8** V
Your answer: **110** V
